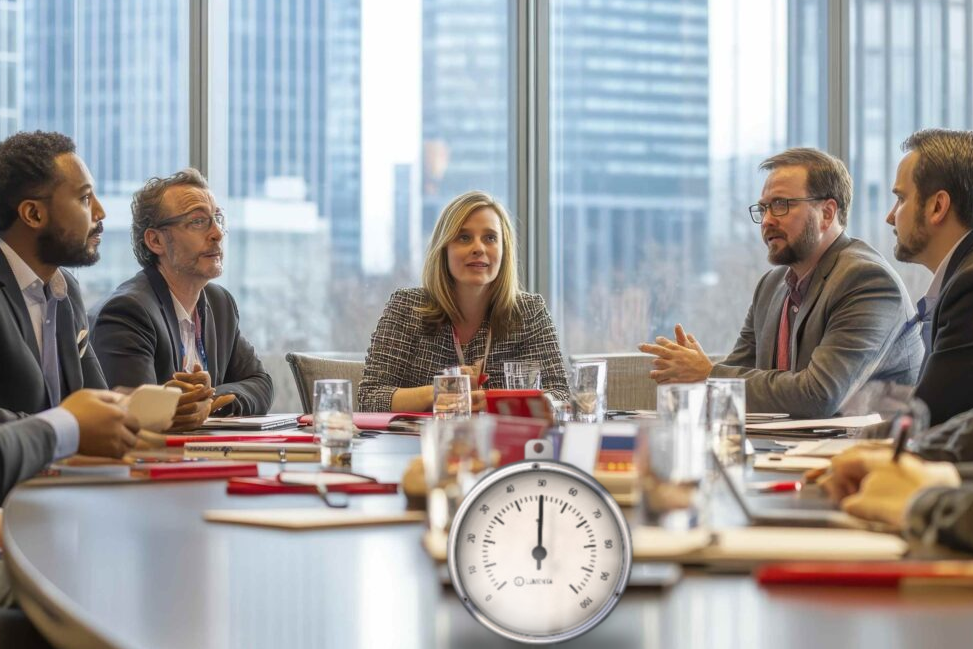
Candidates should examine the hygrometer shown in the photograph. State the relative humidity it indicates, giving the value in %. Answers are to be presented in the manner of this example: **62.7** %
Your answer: **50** %
